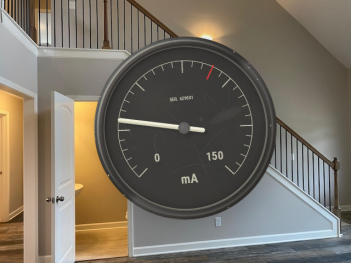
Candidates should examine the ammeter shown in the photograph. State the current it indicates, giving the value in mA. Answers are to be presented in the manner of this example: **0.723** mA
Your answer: **30** mA
